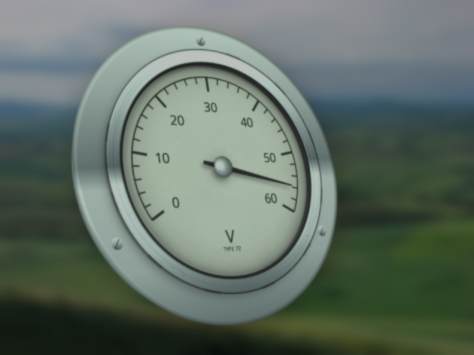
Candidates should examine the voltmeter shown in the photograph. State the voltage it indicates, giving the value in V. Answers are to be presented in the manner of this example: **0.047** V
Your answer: **56** V
